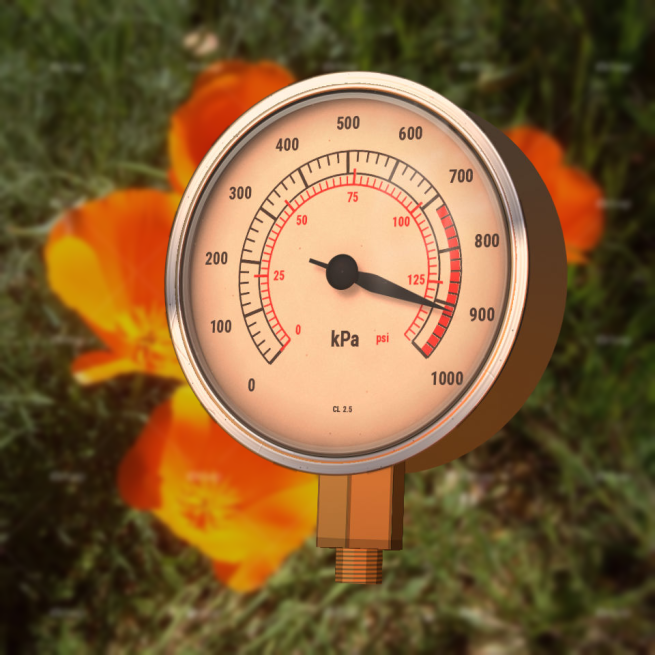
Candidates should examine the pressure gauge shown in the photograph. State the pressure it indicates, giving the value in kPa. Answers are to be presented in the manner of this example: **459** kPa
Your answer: **910** kPa
